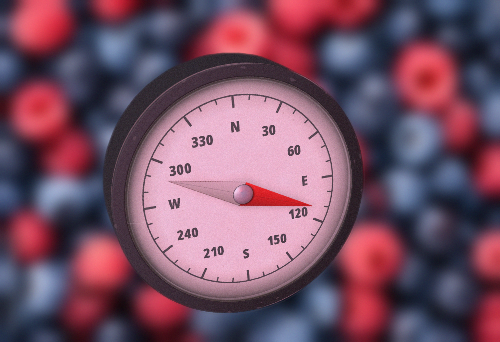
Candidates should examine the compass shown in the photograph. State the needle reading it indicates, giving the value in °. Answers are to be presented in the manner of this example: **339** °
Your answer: **110** °
